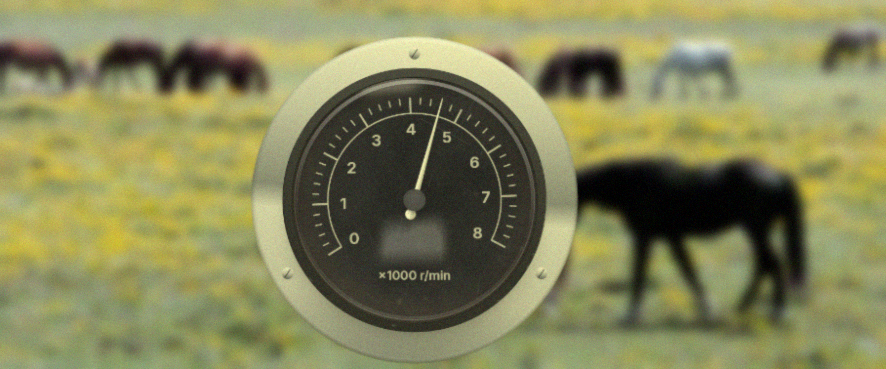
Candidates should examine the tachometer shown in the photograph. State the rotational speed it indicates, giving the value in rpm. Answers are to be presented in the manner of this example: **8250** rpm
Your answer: **4600** rpm
